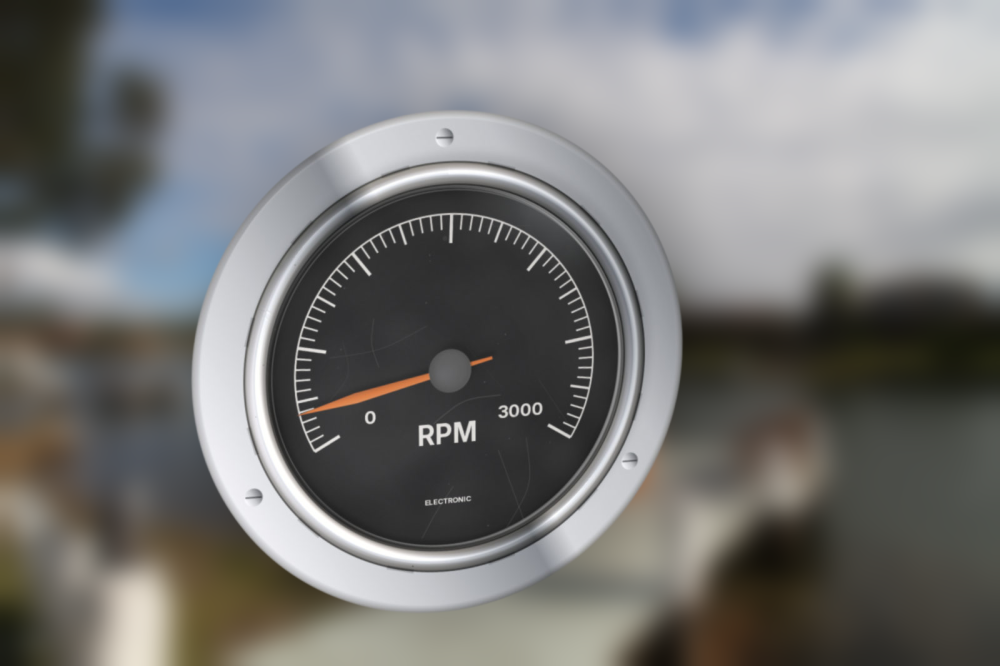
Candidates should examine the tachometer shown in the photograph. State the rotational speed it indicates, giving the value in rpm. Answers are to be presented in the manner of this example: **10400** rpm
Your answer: **200** rpm
